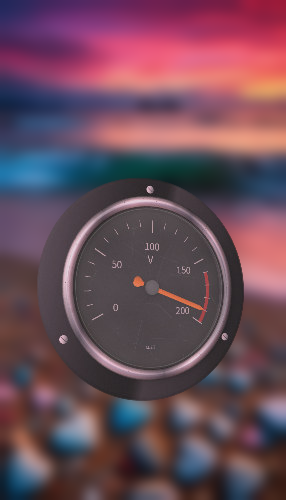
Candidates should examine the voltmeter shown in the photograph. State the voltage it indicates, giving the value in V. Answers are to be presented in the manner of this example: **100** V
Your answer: **190** V
